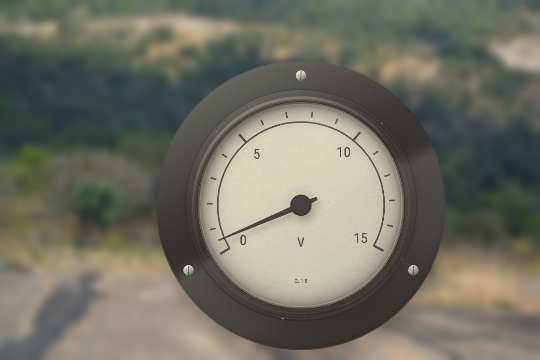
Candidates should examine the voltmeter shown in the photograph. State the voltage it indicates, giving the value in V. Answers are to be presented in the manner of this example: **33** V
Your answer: **0.5** V
